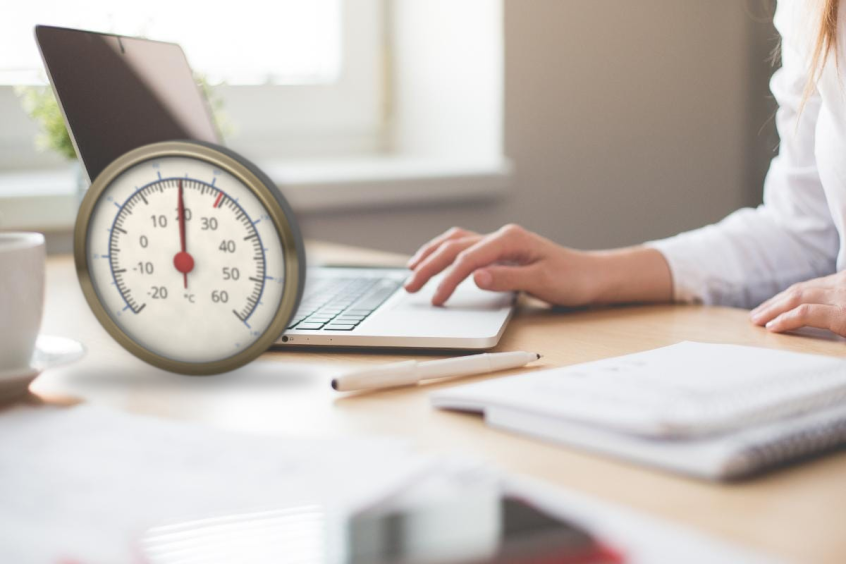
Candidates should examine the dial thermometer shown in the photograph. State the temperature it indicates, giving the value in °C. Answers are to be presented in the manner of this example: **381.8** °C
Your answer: **20** °C
